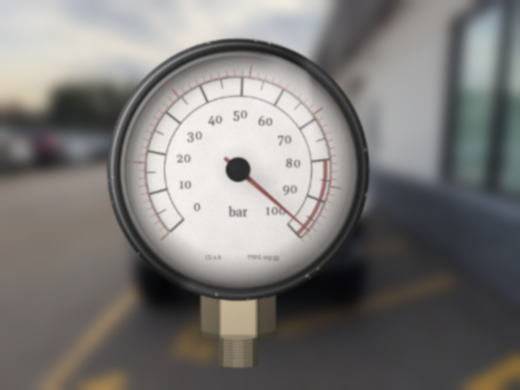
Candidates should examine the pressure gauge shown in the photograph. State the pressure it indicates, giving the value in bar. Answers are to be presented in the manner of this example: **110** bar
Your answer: **97.5** bar
